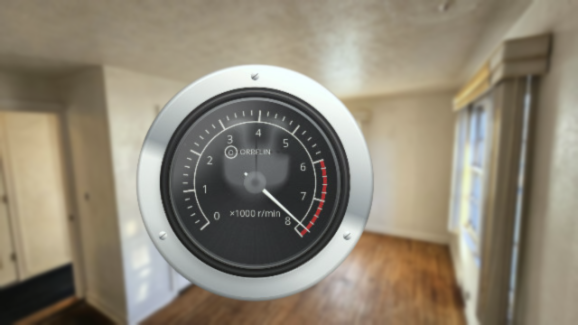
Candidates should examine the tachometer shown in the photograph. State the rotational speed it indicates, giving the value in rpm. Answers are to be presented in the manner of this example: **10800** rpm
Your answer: **7800** rpm
